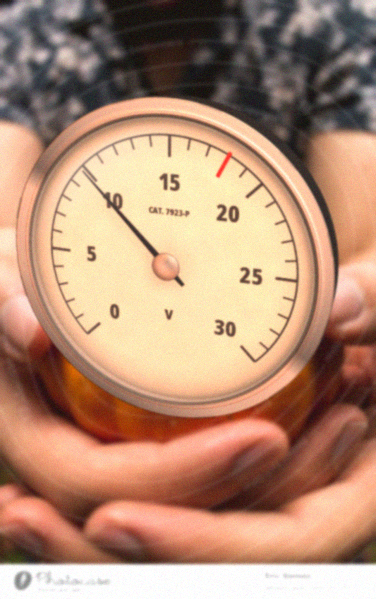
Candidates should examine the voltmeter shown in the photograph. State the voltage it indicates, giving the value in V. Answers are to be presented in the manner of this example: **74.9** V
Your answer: **10** V
